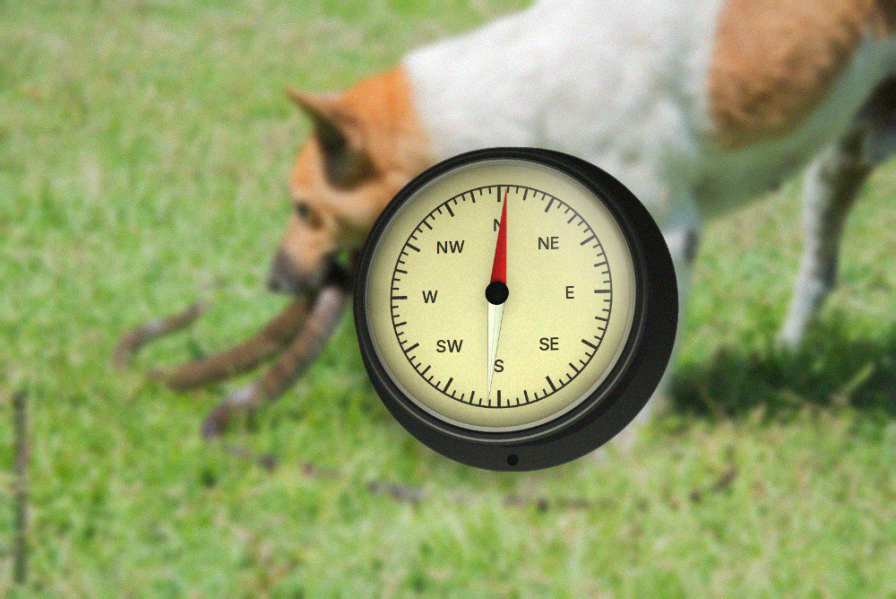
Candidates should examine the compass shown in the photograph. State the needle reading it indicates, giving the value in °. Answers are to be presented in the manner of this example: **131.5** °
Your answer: **5** °
